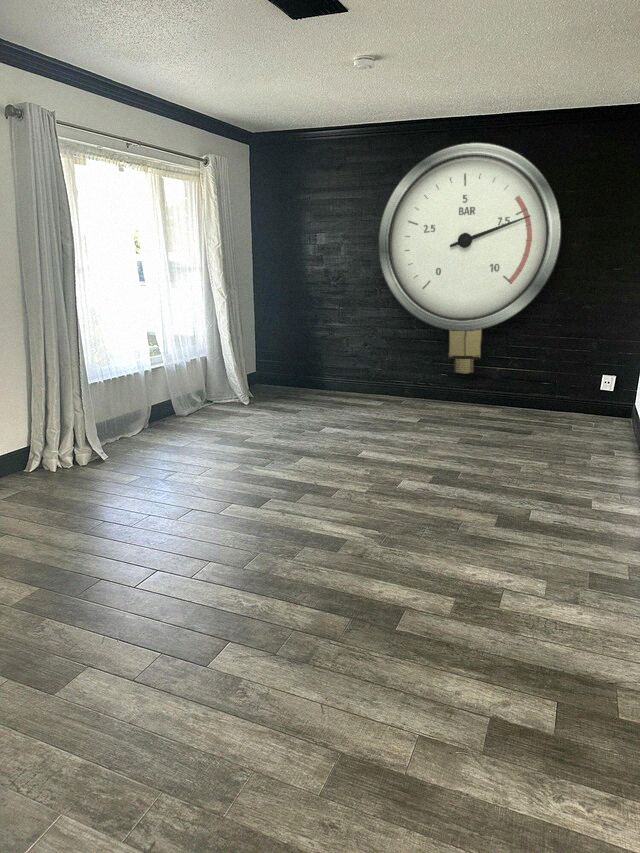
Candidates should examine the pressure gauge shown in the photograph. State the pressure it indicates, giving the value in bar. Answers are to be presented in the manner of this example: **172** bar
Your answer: **7.75** bar
